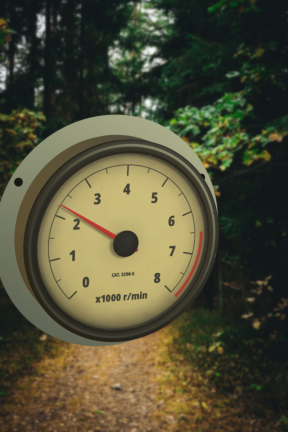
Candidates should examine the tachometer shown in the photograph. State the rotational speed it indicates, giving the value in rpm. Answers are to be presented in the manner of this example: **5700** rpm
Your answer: **2250** rpm
